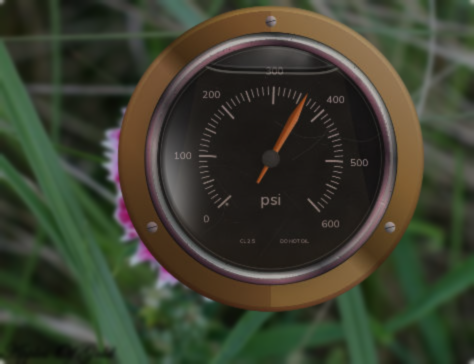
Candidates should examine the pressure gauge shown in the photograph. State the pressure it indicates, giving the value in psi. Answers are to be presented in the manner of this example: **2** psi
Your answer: **360** psi
